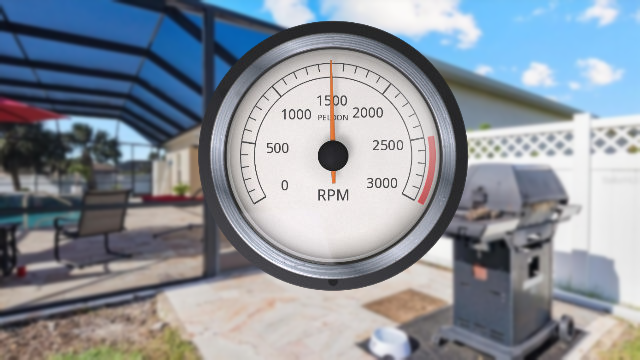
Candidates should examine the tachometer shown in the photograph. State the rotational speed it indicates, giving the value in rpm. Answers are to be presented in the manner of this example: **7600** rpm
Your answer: **1500** rpm
